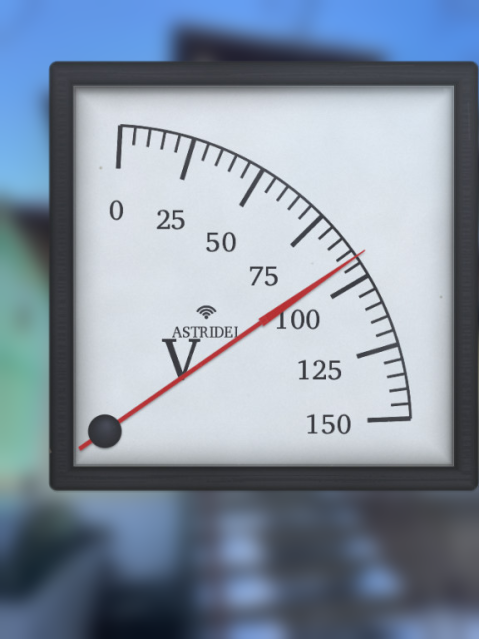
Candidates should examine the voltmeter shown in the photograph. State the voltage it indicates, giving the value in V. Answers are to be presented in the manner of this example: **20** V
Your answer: **92.5** V
